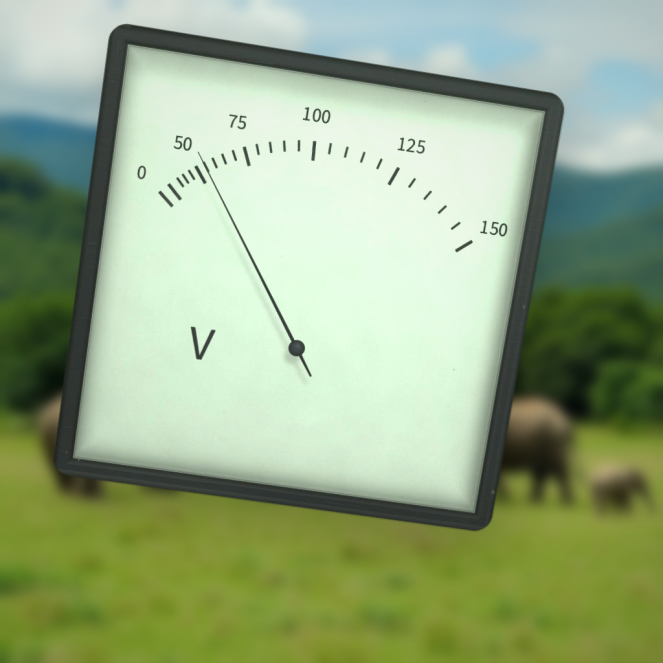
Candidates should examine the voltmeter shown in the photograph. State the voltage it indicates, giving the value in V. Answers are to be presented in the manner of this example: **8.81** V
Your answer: **55** V
